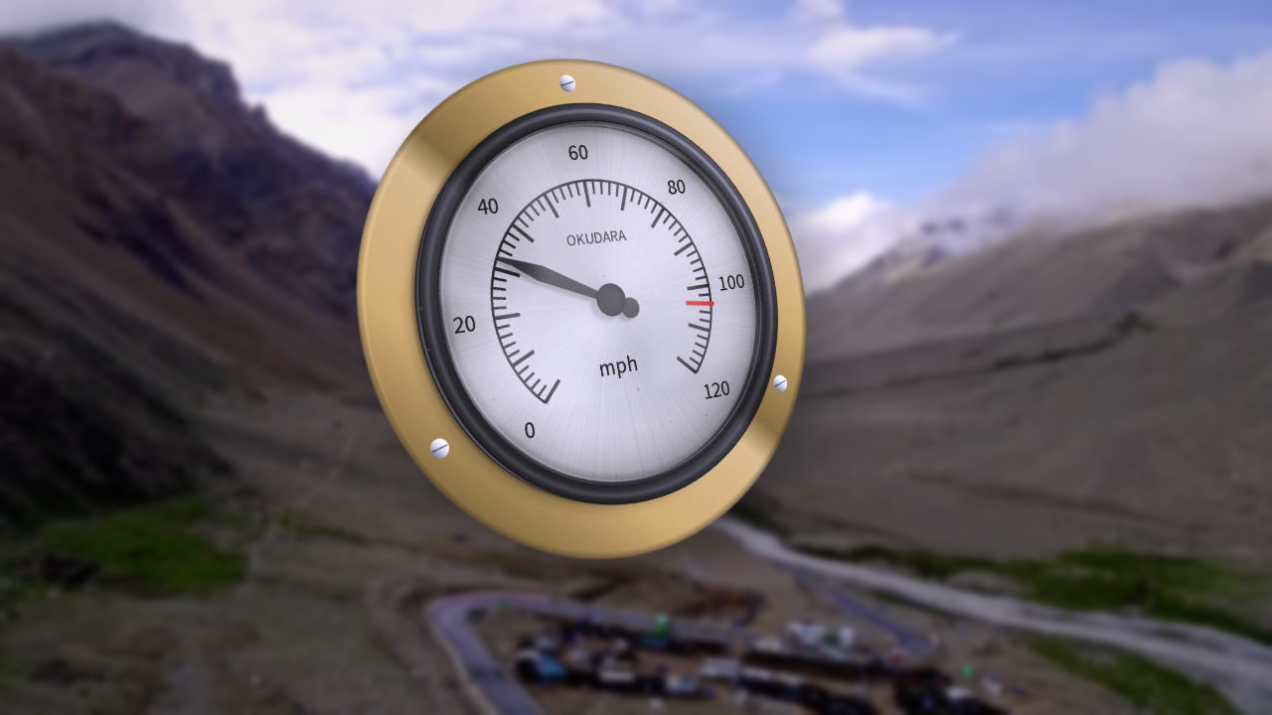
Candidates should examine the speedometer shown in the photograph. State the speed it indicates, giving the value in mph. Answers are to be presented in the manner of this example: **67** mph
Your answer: **32** mph
